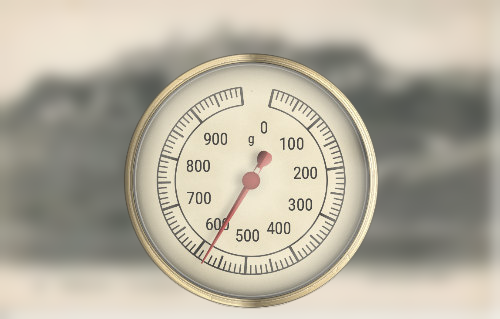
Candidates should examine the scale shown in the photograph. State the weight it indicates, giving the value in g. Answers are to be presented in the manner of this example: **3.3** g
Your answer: **580** g
